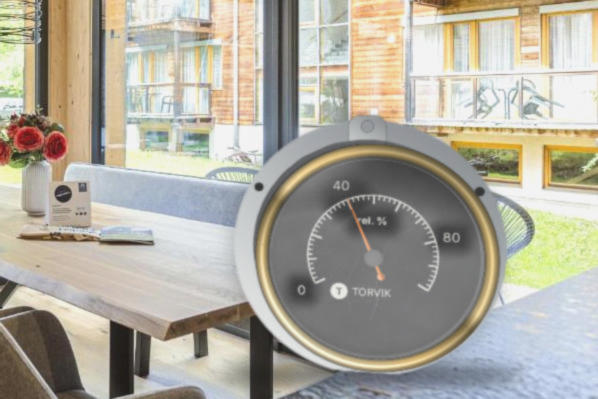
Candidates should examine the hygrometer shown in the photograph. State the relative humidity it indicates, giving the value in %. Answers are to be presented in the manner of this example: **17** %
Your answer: **40** %
